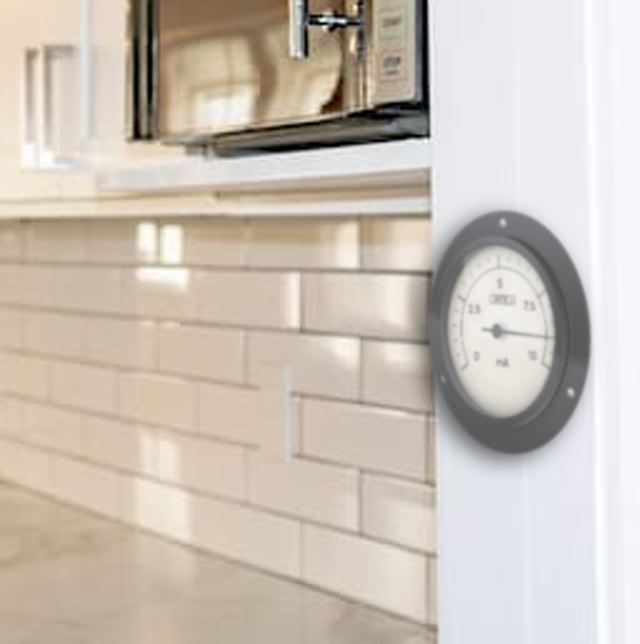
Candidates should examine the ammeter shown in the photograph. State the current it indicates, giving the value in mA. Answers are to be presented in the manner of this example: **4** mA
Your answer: **9** mA
